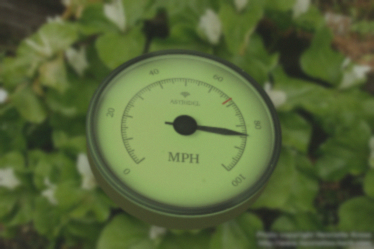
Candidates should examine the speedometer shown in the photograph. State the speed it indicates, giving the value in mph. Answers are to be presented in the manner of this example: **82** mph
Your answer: **85** mph
